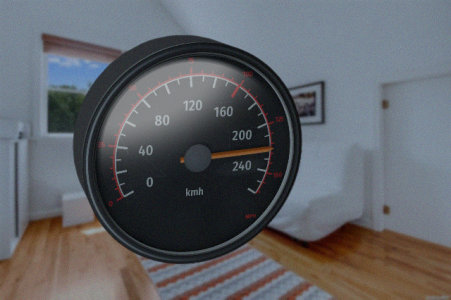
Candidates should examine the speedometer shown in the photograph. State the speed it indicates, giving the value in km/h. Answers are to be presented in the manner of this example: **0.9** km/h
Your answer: **220** km/h
